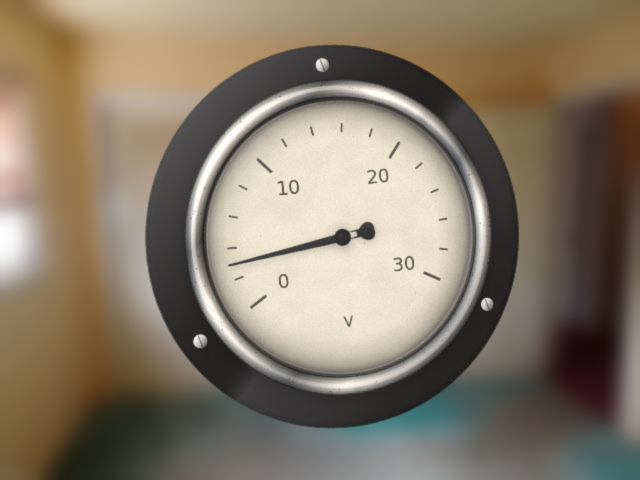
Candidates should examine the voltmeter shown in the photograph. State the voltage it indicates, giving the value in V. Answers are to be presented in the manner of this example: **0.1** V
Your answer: **3** V
